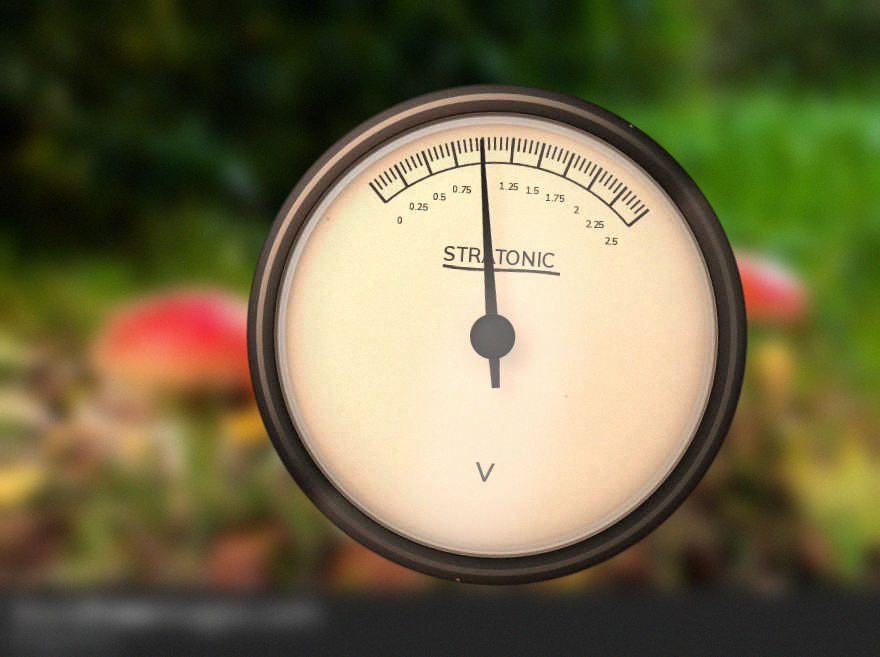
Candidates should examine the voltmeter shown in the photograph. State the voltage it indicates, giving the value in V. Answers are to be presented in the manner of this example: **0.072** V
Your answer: **1** V
